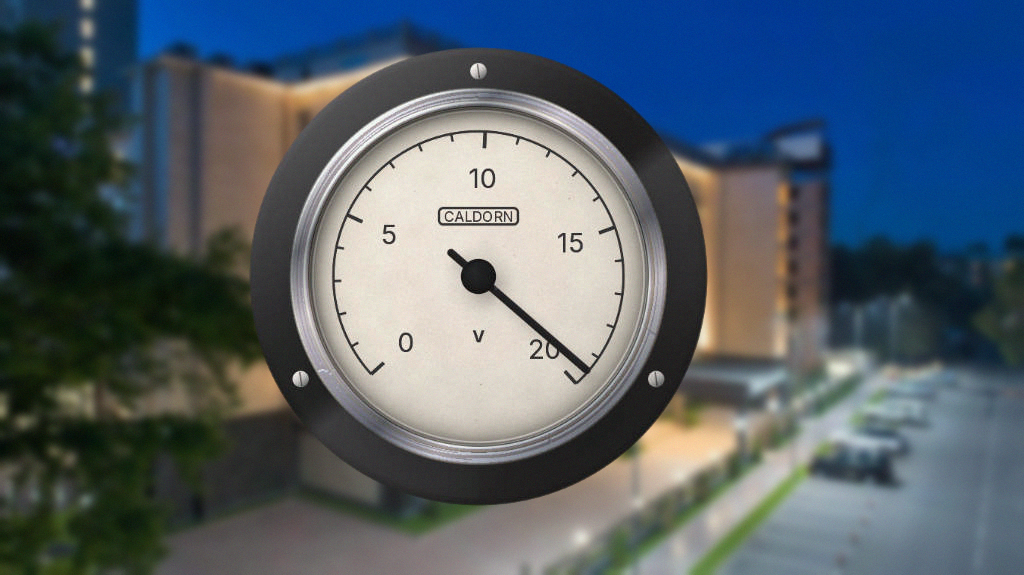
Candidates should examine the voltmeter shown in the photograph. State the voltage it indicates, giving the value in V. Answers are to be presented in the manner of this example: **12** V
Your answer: **19.5** V
